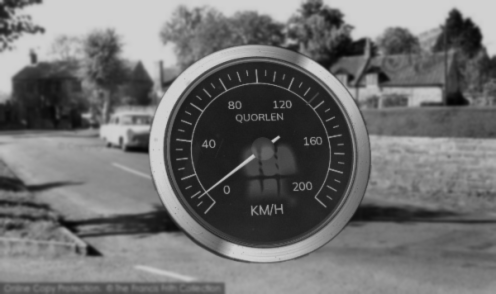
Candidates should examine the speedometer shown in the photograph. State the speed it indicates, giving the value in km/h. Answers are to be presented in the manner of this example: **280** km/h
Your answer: **7.5** km/h
